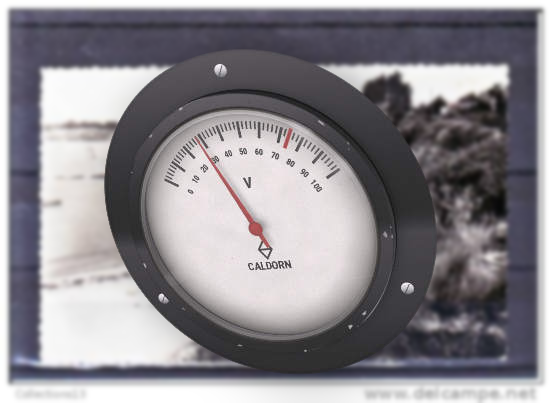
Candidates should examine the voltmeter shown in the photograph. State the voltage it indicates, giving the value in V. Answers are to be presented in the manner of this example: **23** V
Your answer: **30** V
